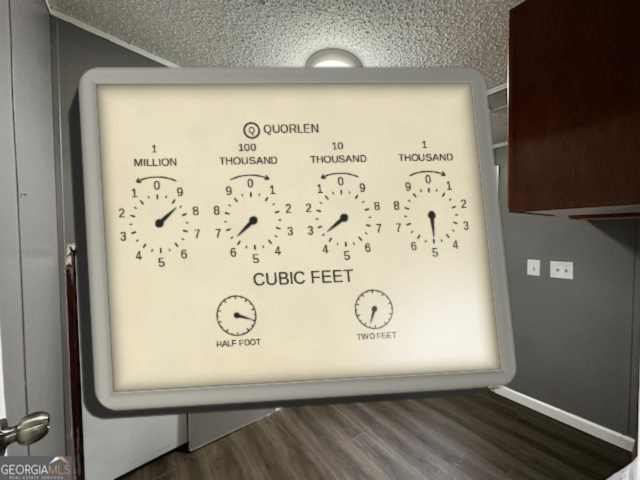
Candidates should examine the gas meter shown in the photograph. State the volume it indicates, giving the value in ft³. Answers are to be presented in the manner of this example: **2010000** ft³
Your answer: **863500** ft³
